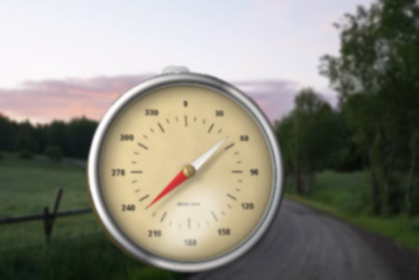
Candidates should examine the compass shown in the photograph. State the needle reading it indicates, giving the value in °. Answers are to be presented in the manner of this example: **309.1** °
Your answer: **230** °
